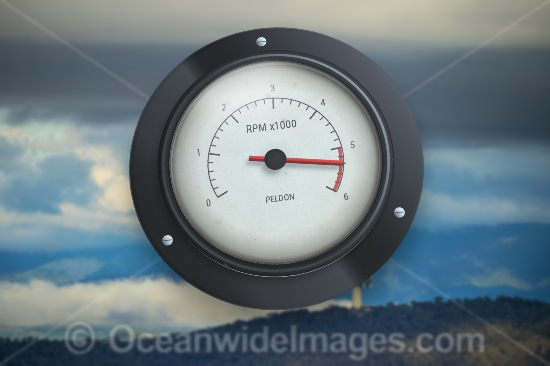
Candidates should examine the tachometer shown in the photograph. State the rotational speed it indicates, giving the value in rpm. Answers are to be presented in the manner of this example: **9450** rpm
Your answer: **5400** rpm
